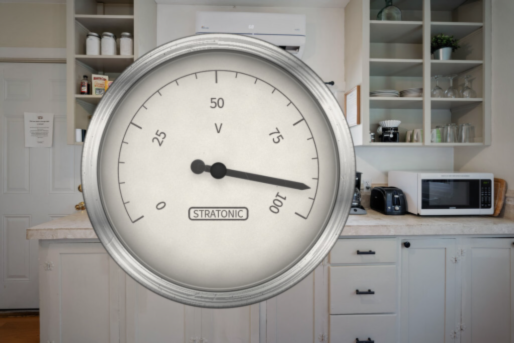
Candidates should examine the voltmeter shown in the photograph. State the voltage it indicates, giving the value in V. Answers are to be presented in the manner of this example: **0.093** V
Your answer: **92.5** V
